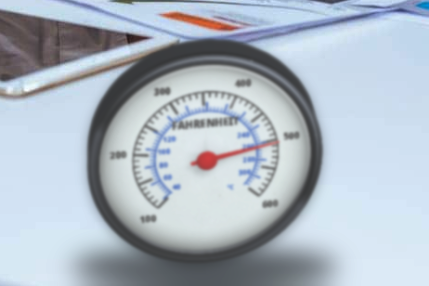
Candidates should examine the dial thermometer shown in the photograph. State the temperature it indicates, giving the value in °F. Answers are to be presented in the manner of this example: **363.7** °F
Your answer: **500** °F
